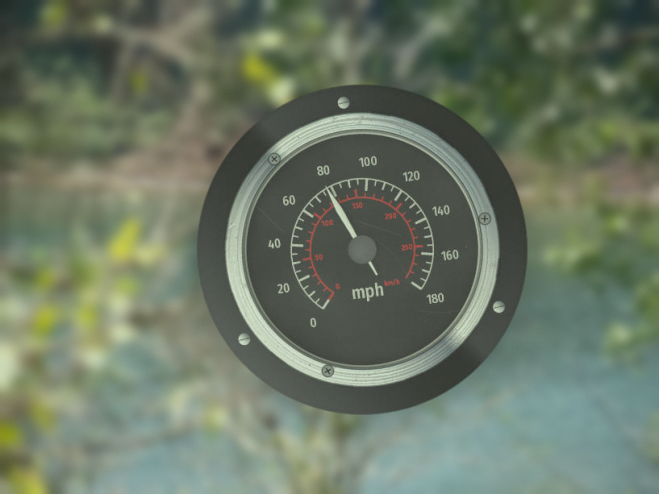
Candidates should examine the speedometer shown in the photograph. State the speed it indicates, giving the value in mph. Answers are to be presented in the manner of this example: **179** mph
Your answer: **77.5** mph
